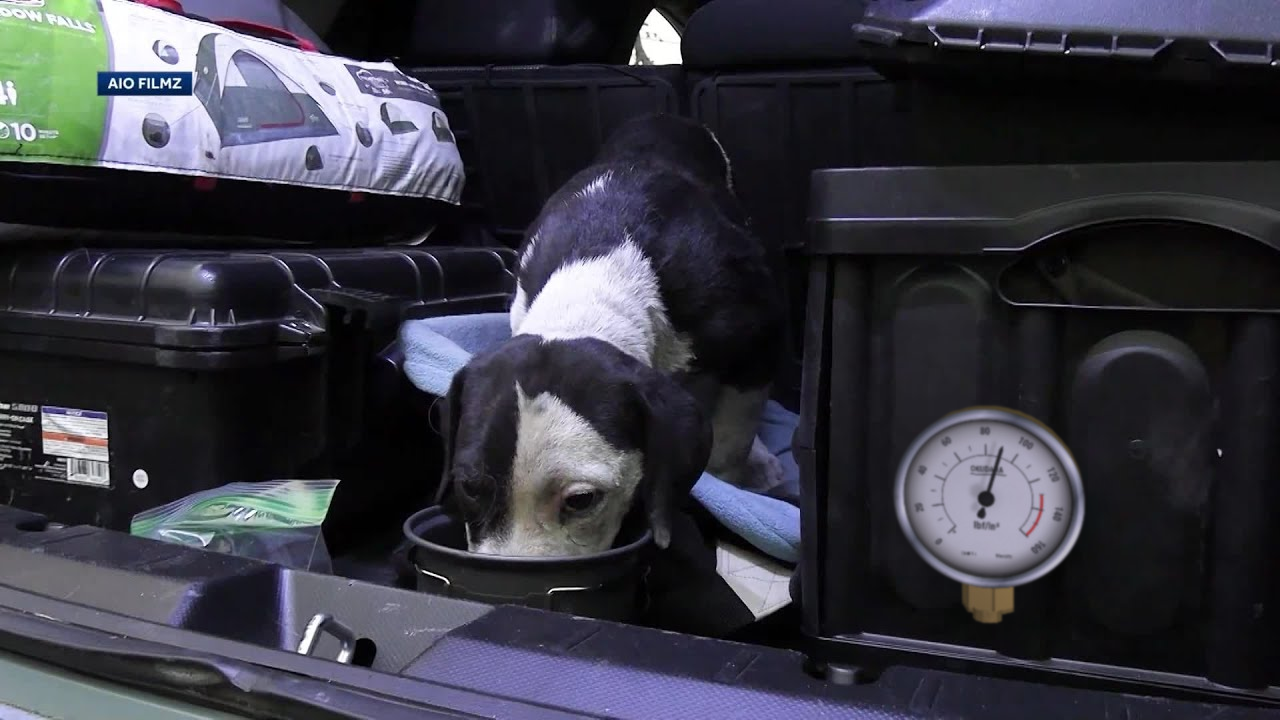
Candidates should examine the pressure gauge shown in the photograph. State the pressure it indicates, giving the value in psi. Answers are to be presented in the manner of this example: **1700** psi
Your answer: **90** psi
